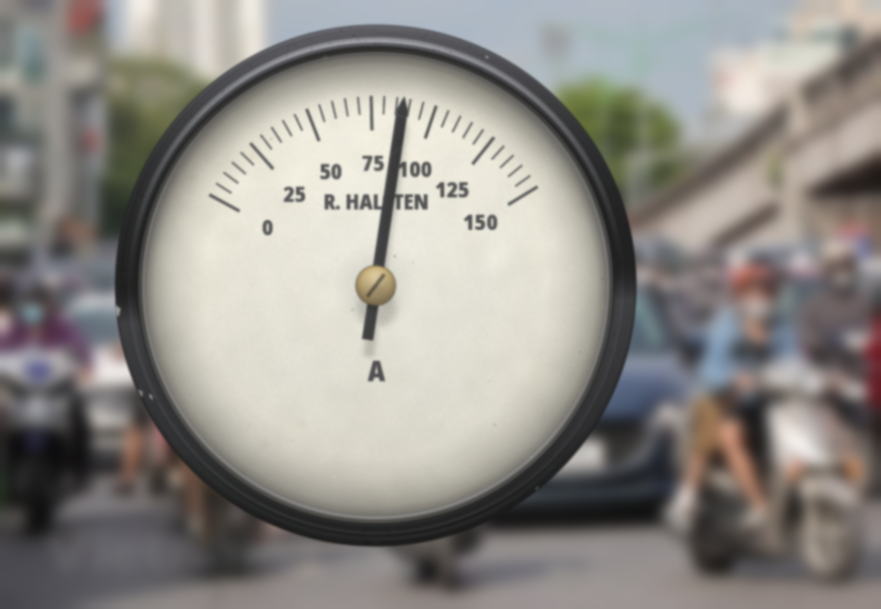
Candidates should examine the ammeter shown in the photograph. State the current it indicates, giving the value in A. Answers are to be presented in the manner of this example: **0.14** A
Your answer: **87.5** A
